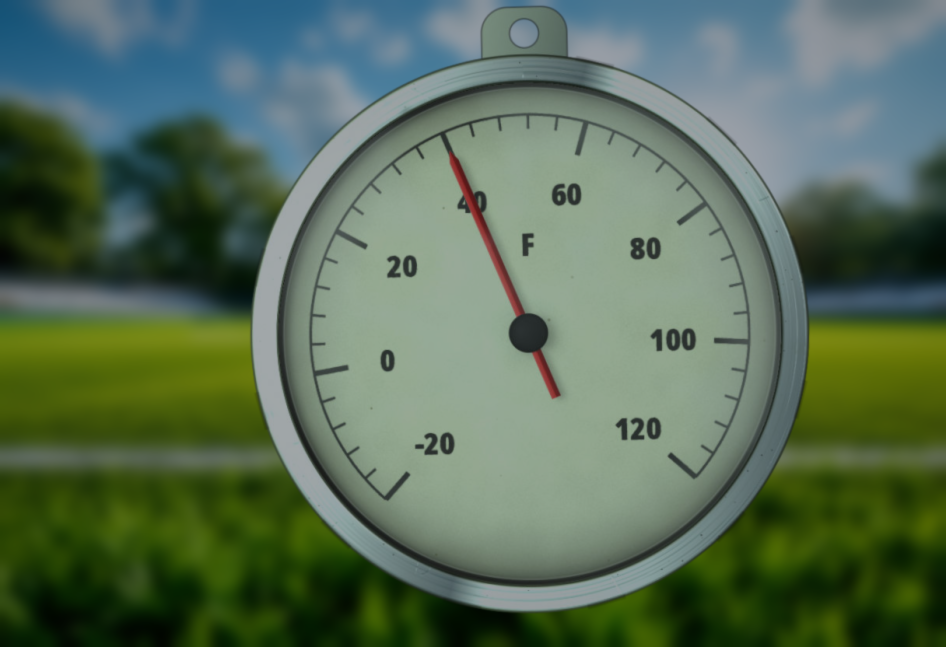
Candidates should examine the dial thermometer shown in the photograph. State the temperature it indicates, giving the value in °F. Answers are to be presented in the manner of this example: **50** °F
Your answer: **40** °F
